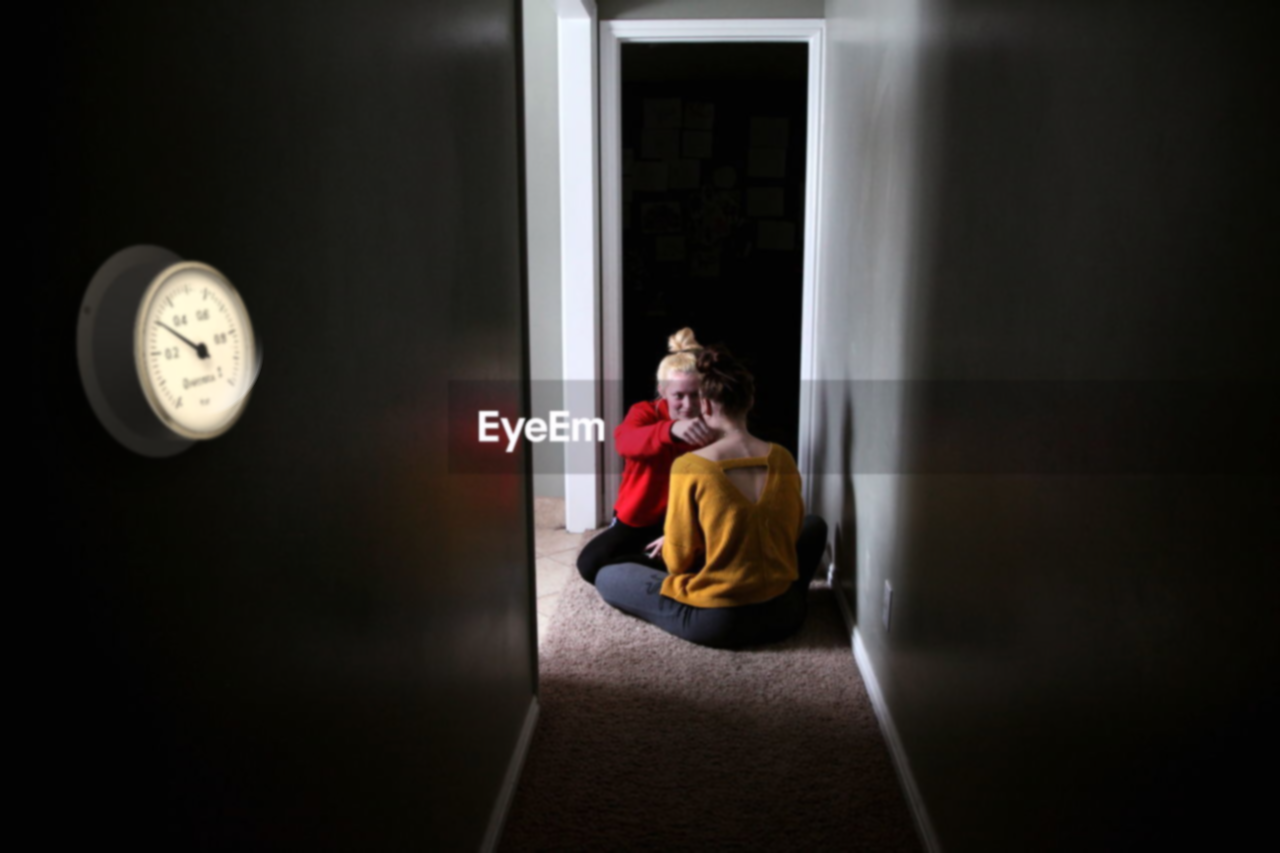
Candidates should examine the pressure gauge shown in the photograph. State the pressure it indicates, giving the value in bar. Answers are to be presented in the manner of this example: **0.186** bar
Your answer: **0.3** bar
